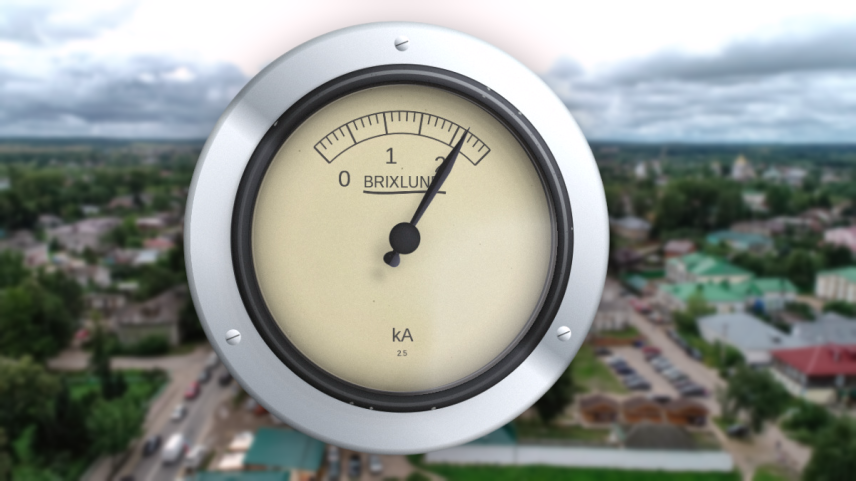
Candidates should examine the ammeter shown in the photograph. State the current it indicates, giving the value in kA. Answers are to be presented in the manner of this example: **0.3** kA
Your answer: **2.1** kA
